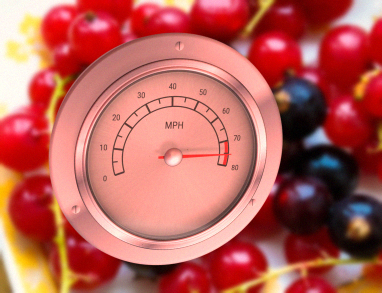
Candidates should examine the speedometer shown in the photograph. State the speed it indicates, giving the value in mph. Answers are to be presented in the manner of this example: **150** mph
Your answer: **75** mph
